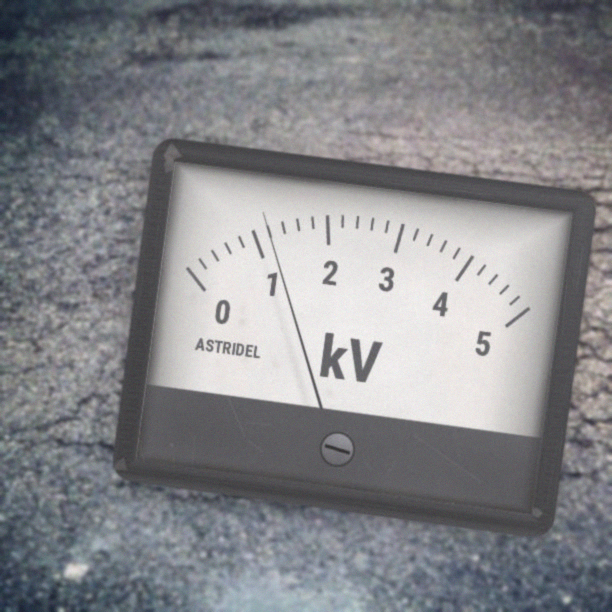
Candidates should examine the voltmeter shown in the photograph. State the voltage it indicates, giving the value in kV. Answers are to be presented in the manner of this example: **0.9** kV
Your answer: **1.2** kV
